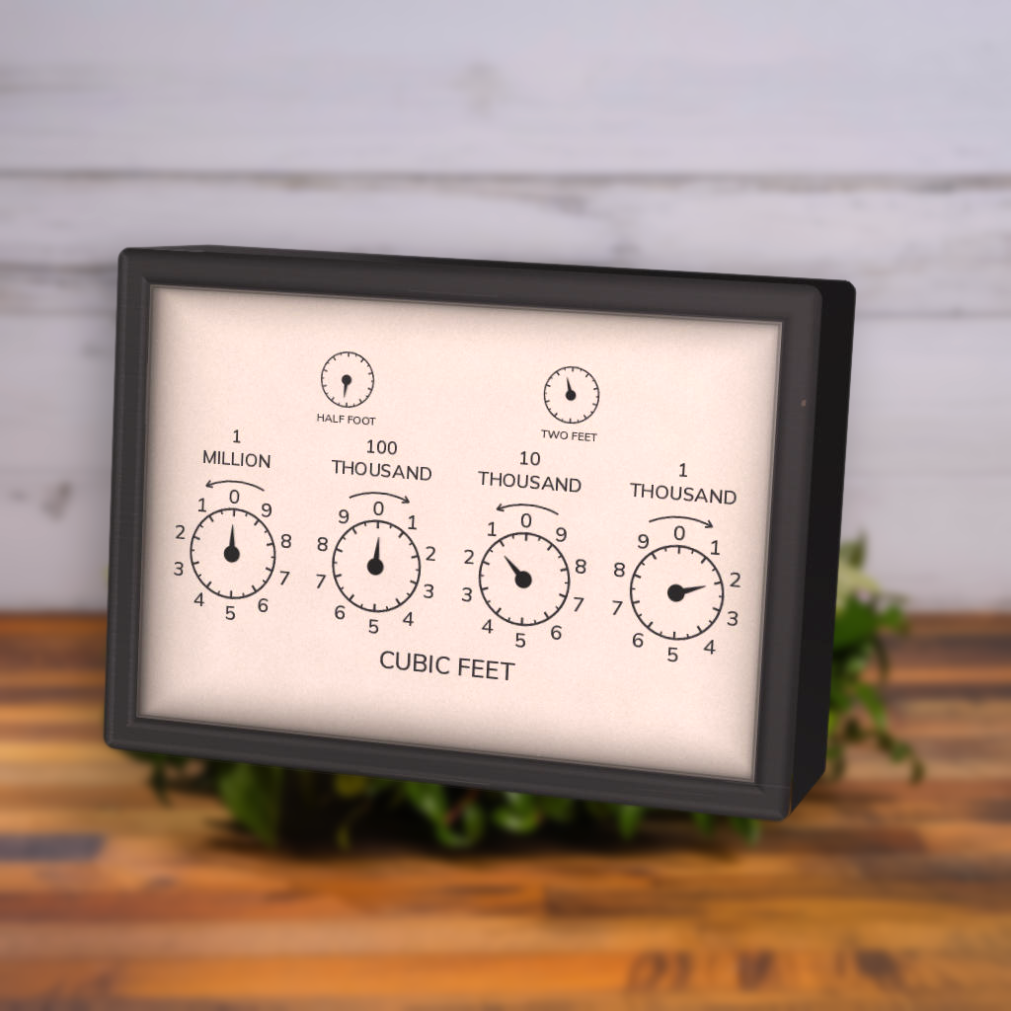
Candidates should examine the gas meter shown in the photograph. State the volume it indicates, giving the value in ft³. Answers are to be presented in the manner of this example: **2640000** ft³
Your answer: **1200** ft³
